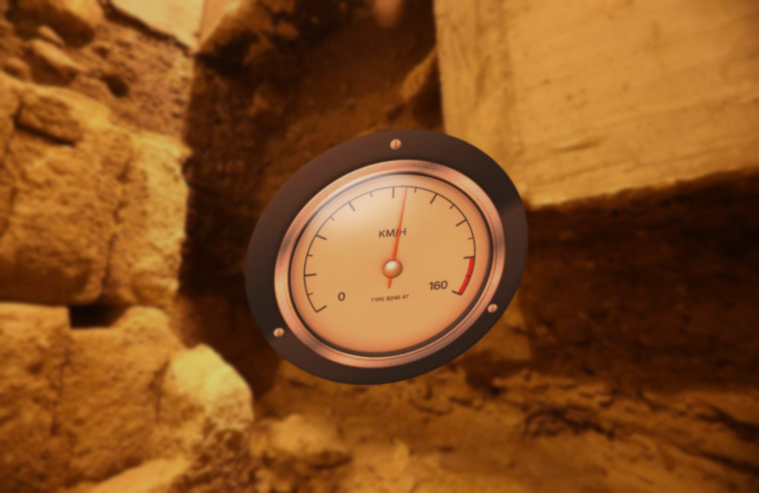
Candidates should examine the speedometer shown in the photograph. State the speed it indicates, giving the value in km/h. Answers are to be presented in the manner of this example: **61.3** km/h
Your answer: **85** km/h
